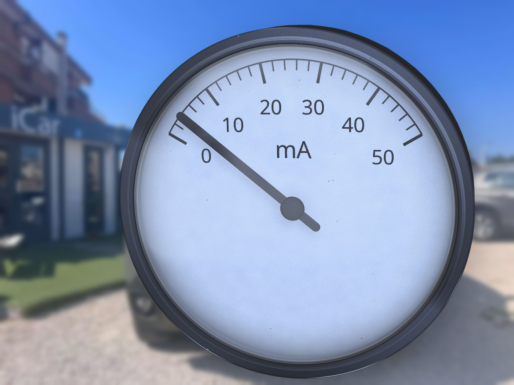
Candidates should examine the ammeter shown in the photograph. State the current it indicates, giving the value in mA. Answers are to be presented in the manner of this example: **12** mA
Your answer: **4** mA
